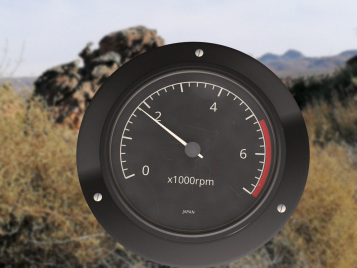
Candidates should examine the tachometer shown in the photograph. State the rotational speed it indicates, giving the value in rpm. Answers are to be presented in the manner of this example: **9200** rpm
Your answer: **1800** rpm
